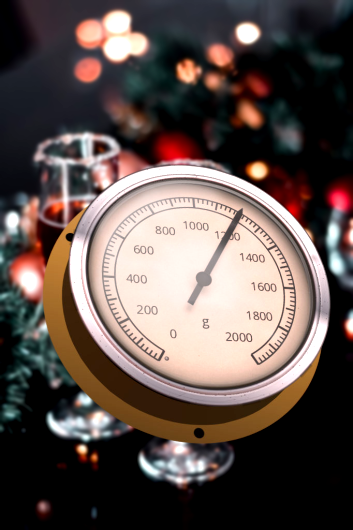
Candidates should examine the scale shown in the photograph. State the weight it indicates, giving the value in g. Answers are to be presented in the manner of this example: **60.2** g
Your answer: **1200** g
